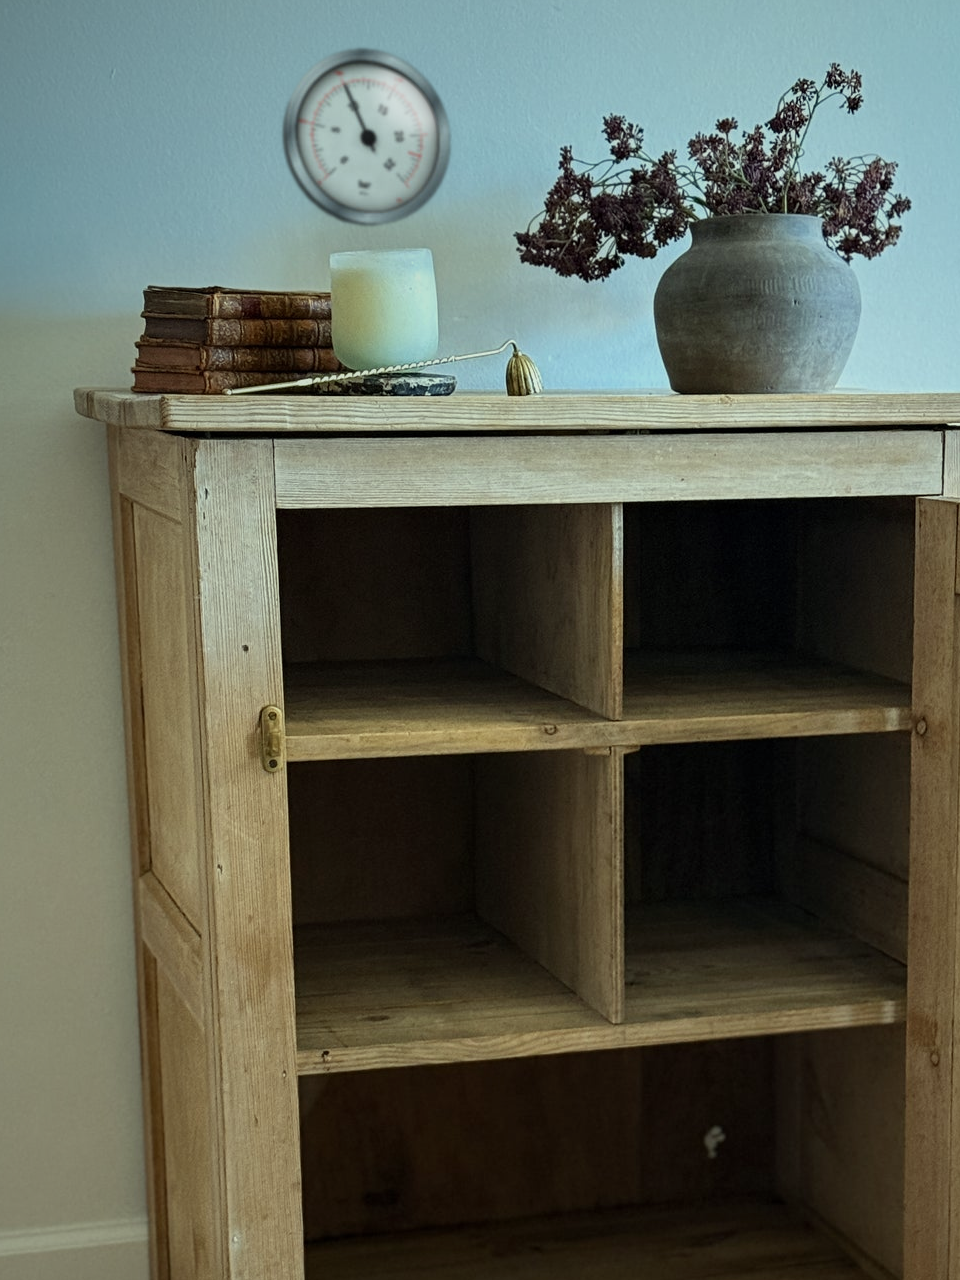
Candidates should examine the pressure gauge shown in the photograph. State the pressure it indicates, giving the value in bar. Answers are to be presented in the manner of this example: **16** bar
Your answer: **10** bar
